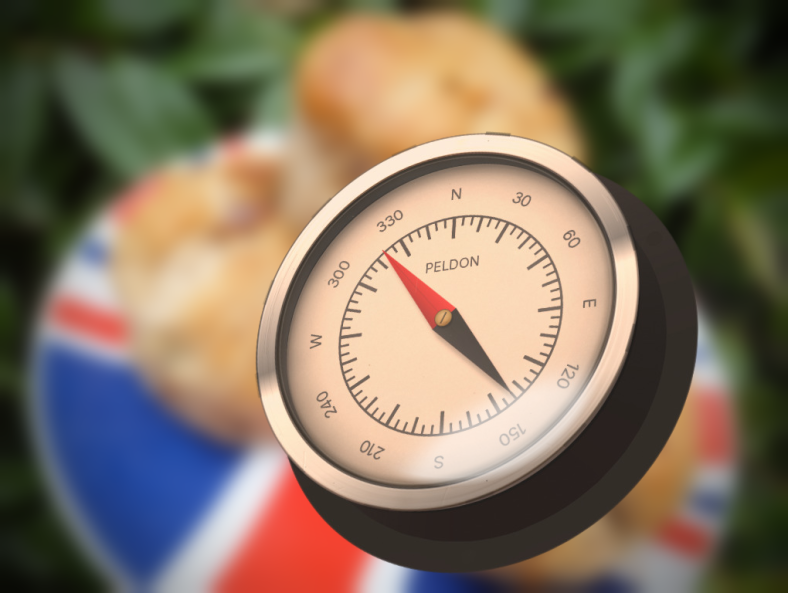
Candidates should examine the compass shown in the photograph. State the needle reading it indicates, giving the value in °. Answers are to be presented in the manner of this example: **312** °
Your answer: **320** °
